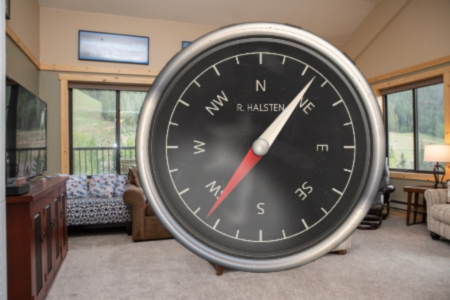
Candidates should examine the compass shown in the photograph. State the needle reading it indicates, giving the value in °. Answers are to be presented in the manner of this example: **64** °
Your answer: **217.5** °
